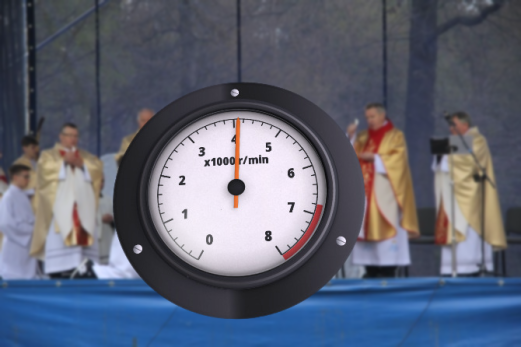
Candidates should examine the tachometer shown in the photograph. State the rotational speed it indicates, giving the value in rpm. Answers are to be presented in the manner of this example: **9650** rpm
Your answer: **4100** rpm
